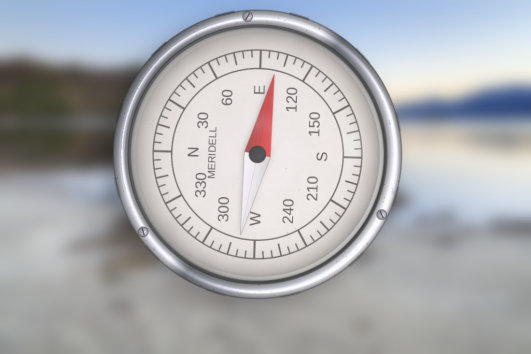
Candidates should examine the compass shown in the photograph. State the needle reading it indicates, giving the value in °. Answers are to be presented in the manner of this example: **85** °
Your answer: **100** °
